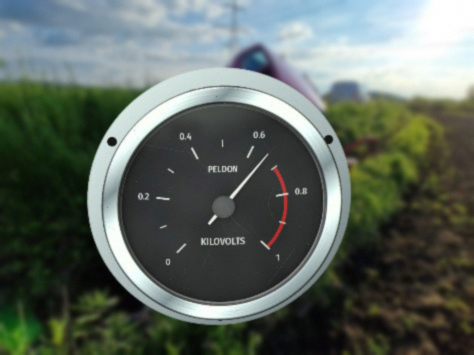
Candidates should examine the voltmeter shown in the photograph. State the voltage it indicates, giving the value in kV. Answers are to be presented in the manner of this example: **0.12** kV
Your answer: **0.65** kV
